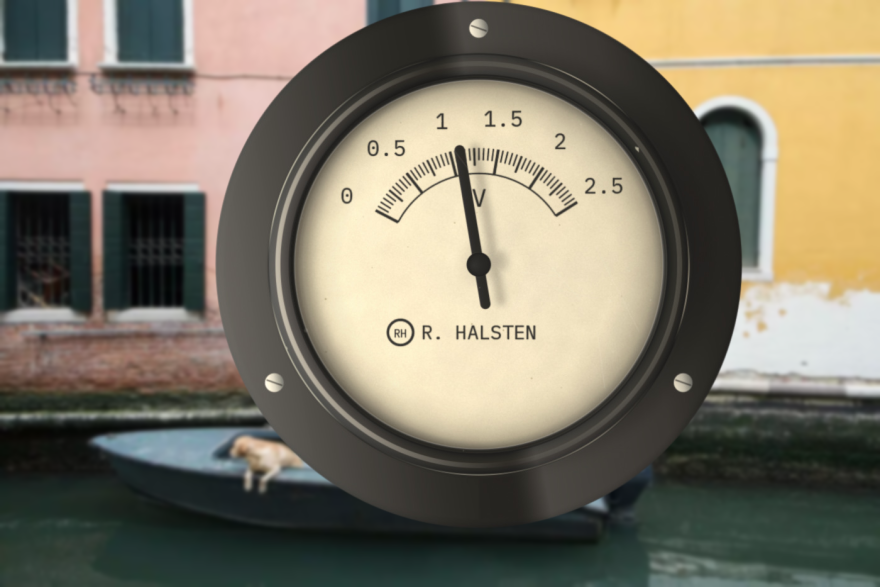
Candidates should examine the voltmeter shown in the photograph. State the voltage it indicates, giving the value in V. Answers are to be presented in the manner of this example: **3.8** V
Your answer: **1.1** V
